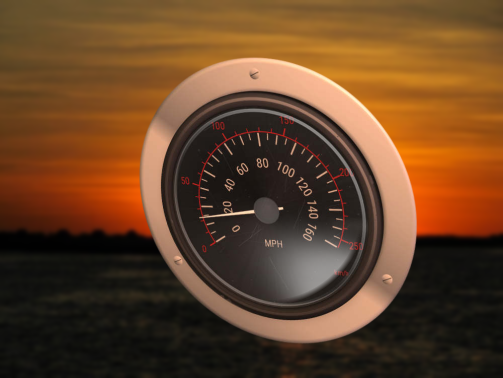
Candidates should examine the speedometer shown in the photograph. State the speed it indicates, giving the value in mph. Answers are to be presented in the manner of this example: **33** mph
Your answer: **15** mph
